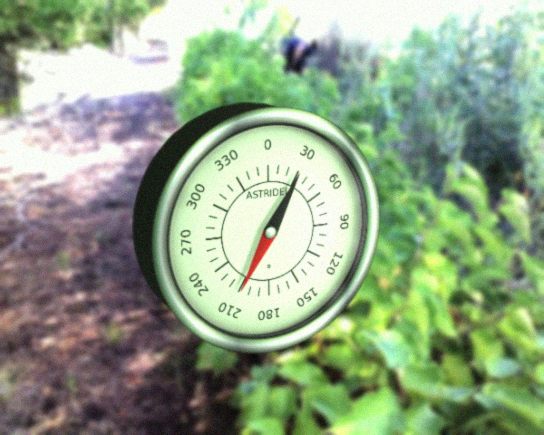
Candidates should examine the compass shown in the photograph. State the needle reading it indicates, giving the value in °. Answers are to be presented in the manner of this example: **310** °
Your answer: **210** °
